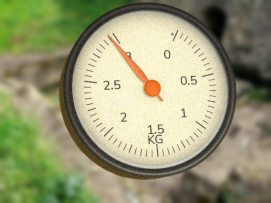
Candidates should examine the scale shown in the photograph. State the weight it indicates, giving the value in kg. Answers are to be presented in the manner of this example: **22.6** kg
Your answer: **2.95** kg
